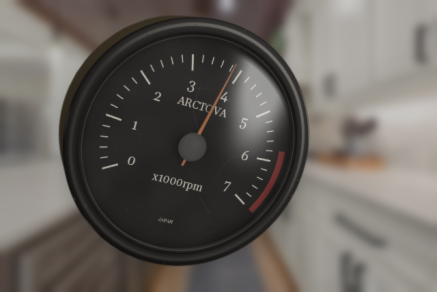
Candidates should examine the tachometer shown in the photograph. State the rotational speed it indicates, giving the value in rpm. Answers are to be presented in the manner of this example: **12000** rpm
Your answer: **3800** rpm
